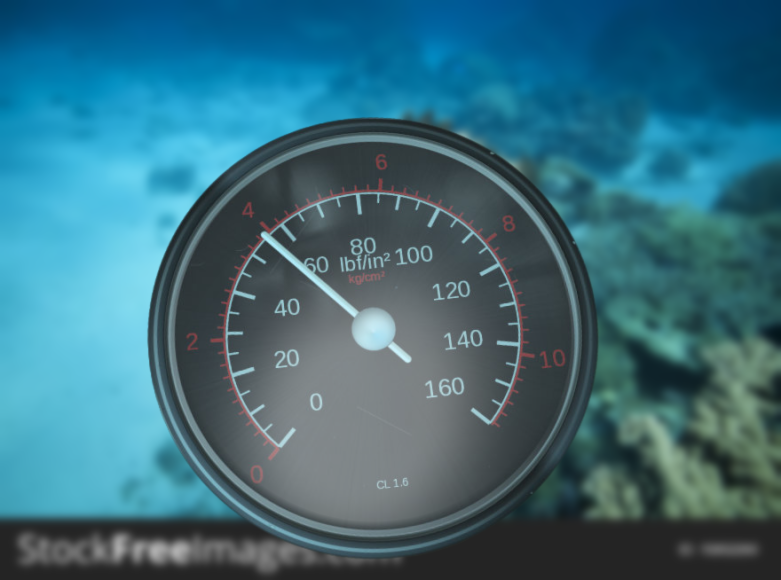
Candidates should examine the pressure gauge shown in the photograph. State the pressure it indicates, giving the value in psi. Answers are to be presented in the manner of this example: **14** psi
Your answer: **55** psi
